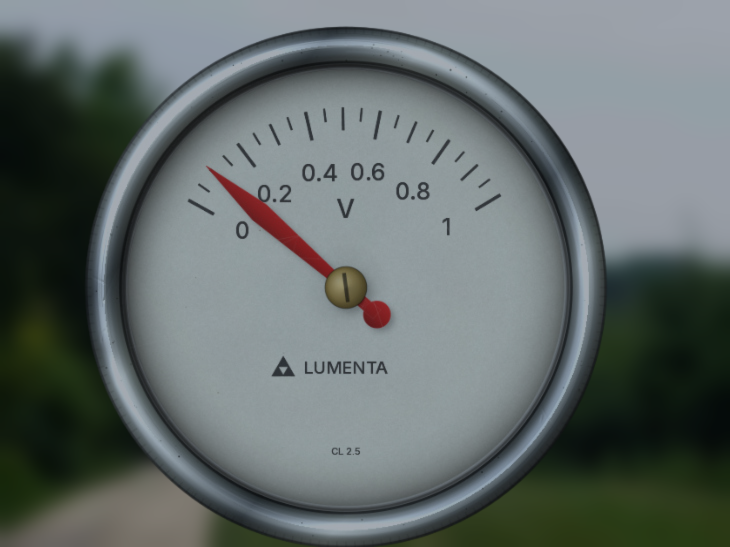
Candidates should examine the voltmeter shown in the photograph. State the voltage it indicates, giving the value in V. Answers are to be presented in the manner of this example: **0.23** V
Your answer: **0.1** V
